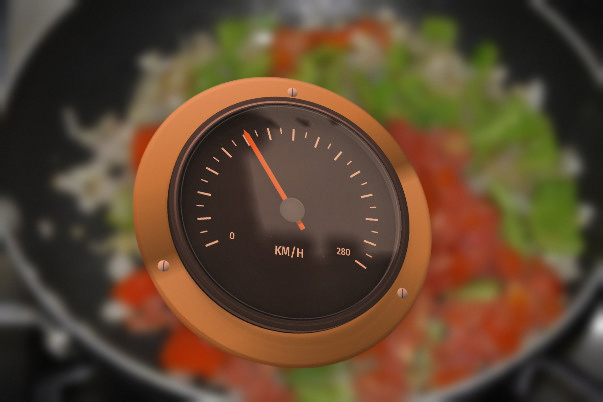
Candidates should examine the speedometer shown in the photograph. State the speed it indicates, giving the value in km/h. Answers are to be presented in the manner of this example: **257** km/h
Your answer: **100** km/h
